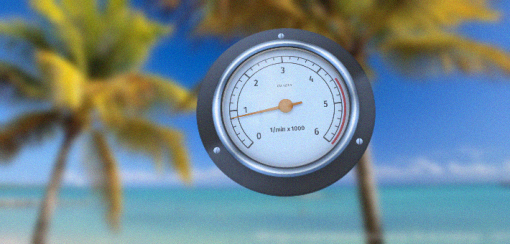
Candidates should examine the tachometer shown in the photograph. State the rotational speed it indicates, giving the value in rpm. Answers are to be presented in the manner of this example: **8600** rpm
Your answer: **800** rpm
